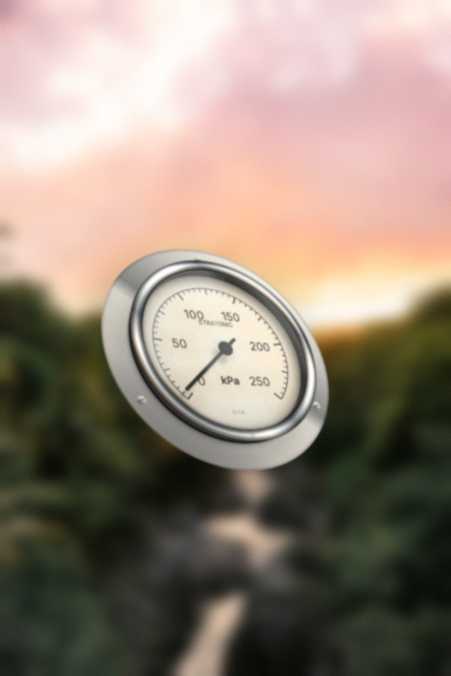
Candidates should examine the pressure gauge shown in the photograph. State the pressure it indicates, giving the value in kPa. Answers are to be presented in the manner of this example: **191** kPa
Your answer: **5** kPa
